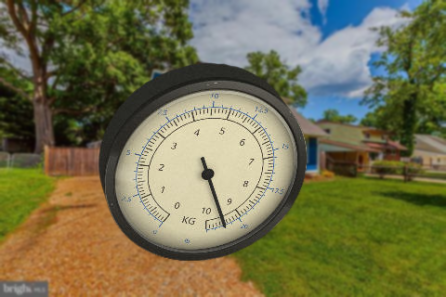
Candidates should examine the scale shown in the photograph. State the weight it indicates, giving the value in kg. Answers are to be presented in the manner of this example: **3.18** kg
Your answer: **9.5** kg
